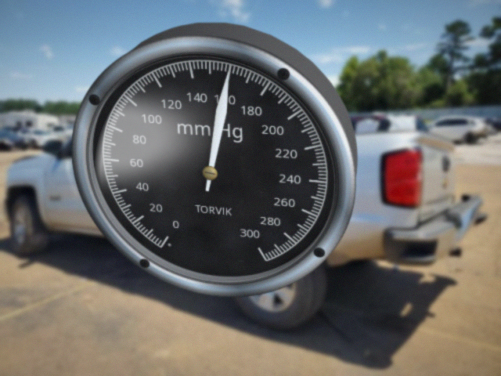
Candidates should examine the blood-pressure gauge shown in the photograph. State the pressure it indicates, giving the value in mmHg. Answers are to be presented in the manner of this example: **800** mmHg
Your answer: **160** mmHg
